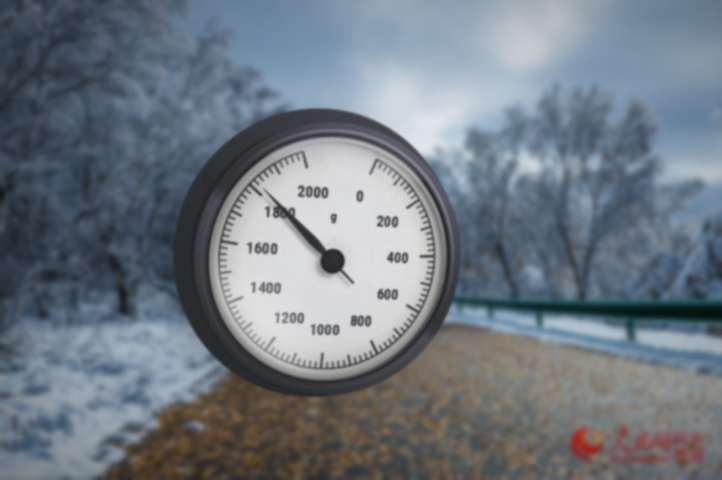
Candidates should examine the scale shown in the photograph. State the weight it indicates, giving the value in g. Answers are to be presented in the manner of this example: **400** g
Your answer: **1820** g
